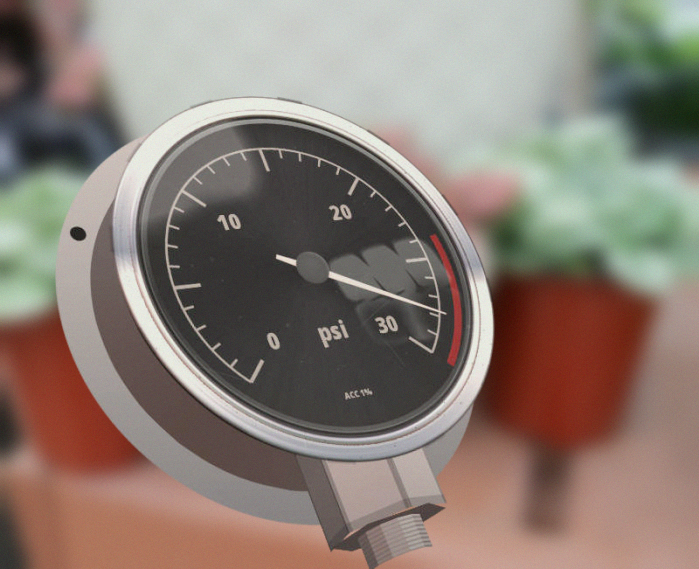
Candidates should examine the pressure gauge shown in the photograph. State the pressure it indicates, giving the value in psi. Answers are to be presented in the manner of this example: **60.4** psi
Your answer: **28** psi
